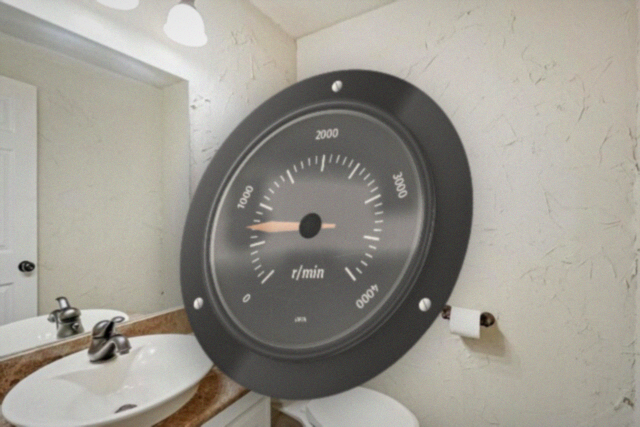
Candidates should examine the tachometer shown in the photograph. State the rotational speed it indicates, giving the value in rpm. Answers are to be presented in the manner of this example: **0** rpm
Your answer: **700** rpm
